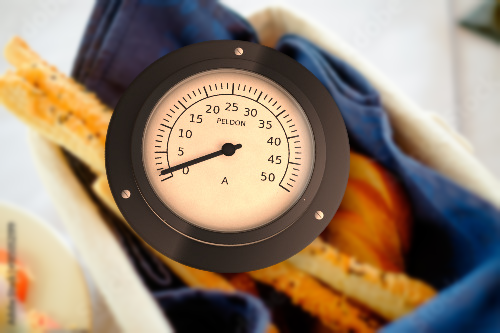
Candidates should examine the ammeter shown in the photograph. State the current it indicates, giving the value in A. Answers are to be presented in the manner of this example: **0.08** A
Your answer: **1** A
